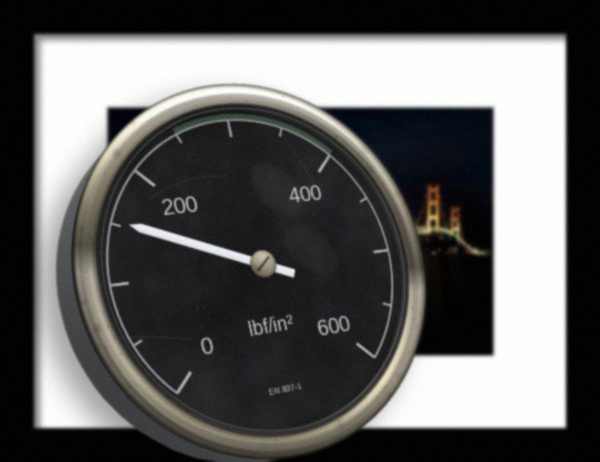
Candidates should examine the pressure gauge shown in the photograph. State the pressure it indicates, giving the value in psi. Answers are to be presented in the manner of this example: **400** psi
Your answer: **150** psi
